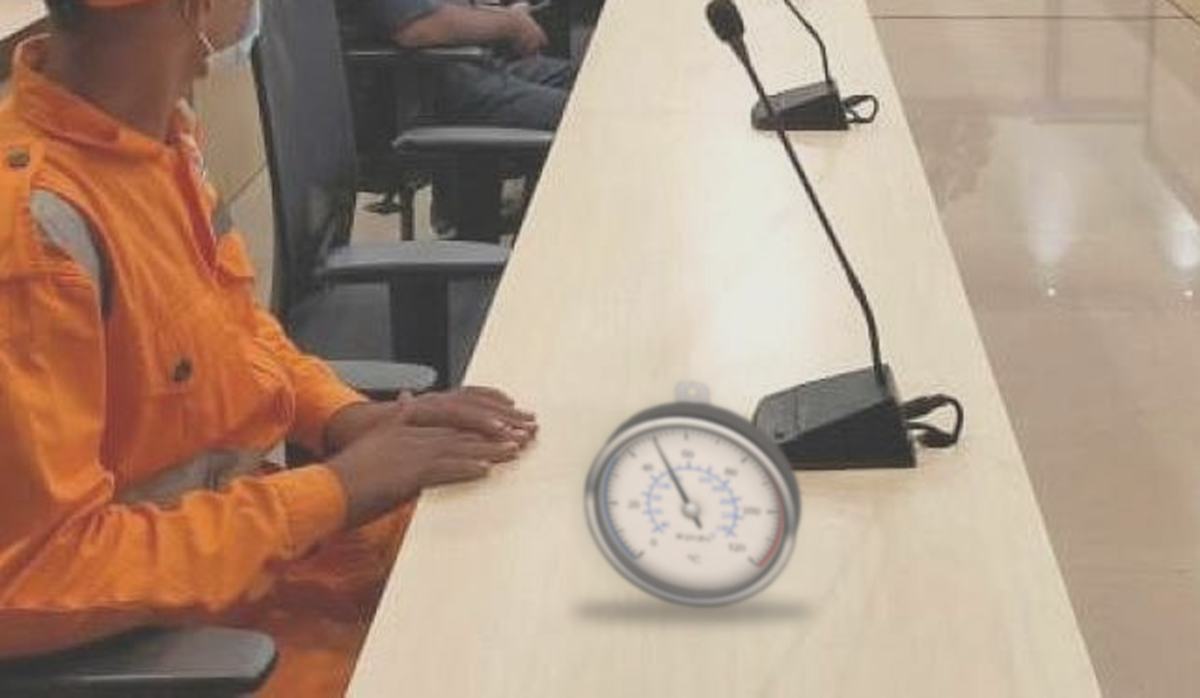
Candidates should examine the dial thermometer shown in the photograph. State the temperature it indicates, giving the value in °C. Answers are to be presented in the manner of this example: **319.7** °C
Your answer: **50** °C
